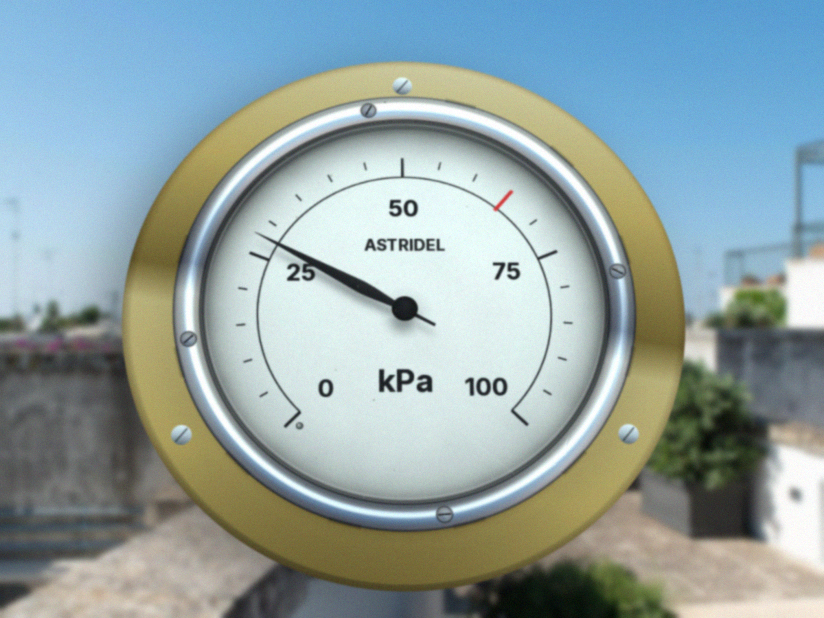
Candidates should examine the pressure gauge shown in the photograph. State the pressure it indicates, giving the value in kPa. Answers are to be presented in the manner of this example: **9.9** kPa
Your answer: **27.5** kPa
